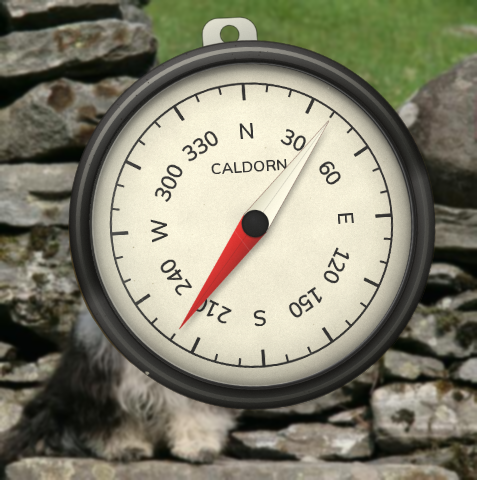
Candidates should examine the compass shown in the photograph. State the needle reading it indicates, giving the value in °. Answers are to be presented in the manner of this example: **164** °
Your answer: **220** °
